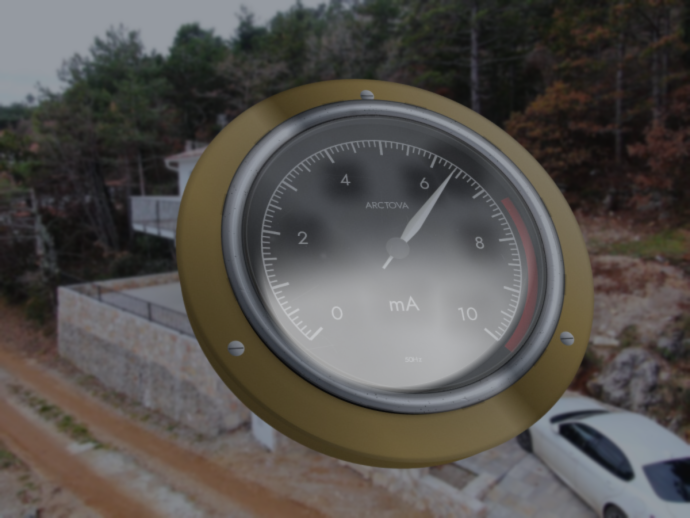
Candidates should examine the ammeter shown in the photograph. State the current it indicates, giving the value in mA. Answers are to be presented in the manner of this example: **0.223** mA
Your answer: **6.4** mA
